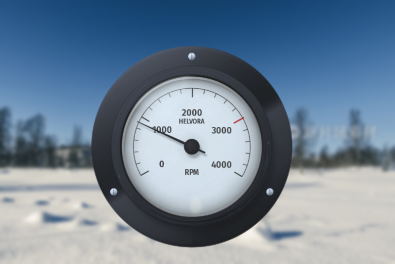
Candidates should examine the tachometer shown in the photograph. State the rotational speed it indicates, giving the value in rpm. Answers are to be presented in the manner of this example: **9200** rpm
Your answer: **900** rpm
